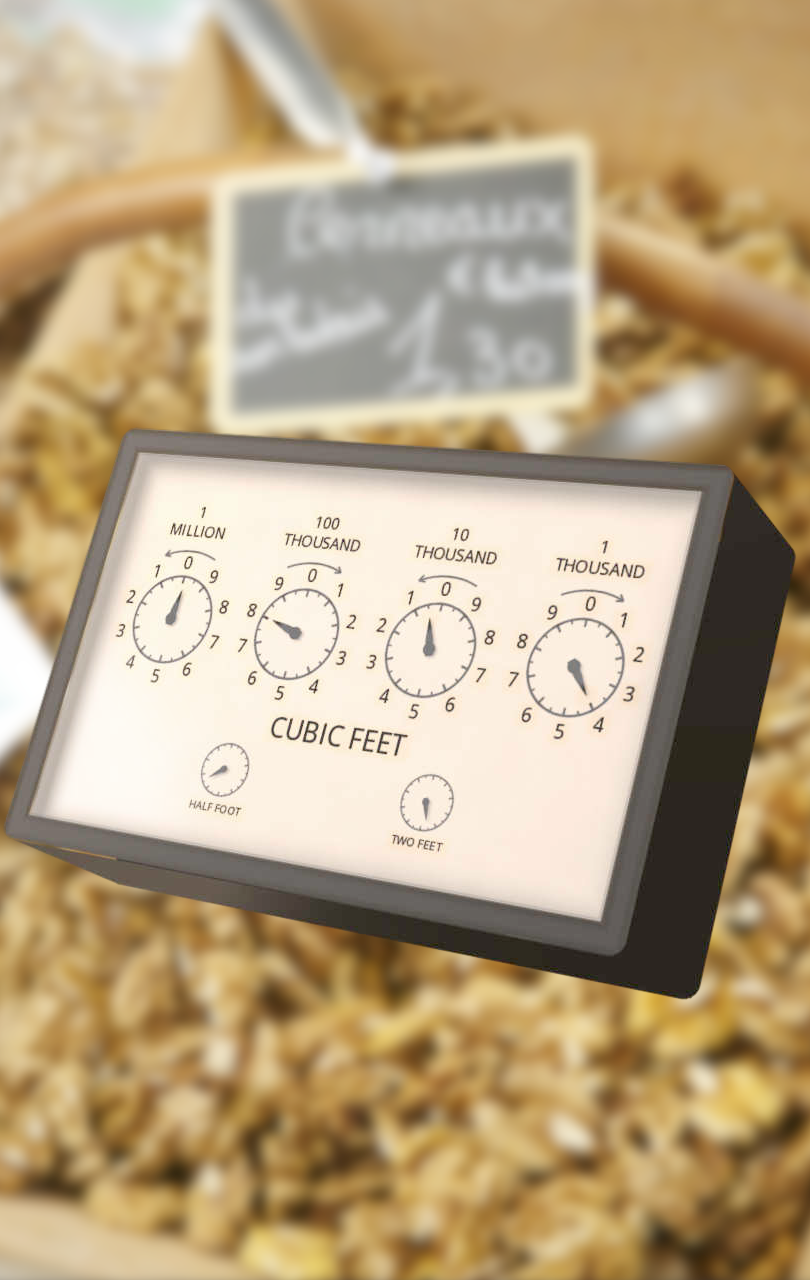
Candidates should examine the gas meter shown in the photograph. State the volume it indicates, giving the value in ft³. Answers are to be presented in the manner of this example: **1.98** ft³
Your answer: **980400** ft³
